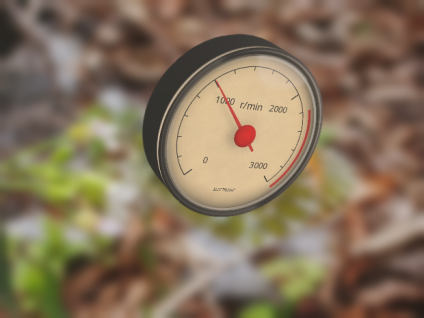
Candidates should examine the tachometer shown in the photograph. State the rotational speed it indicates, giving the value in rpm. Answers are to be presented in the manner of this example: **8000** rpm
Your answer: **1000** rpm
